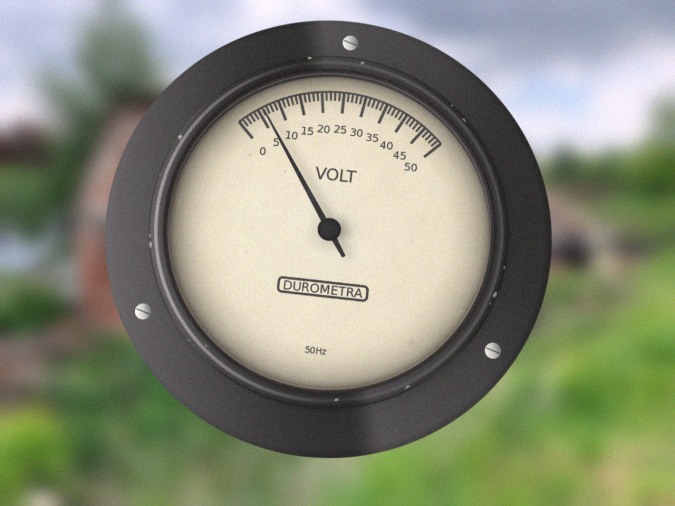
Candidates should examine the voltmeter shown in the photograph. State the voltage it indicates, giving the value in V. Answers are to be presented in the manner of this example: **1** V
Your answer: **6** V
